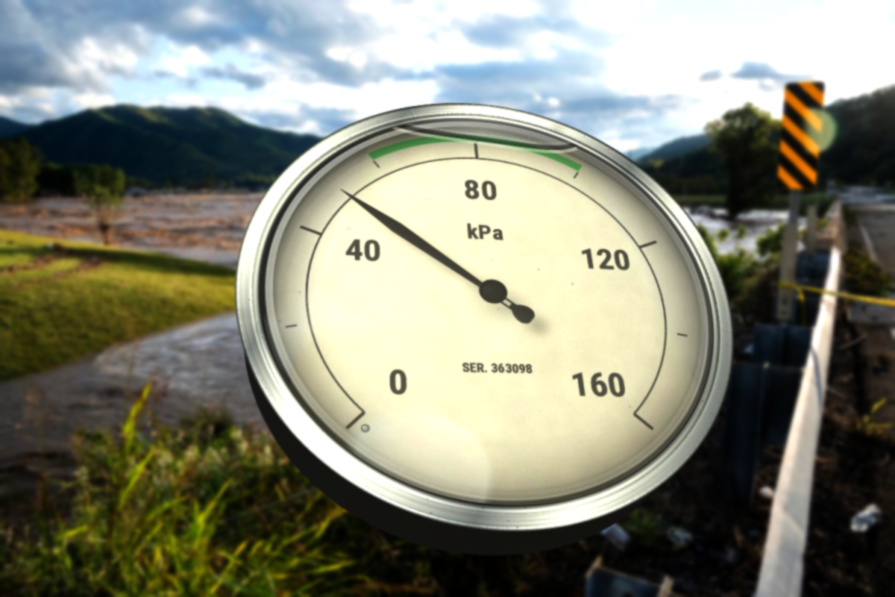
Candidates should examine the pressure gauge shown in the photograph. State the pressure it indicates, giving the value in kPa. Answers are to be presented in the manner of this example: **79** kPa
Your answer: **50** kPa
